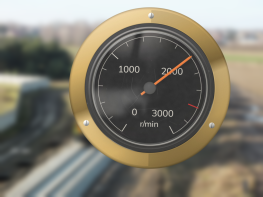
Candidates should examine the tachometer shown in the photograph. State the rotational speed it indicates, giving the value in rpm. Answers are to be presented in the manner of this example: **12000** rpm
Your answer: **2000** rpm
